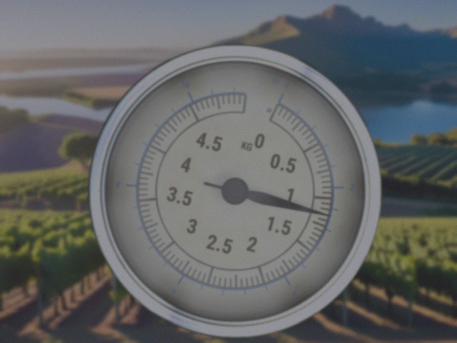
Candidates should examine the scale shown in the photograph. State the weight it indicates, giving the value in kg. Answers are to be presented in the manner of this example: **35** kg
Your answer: **1.15** kg
